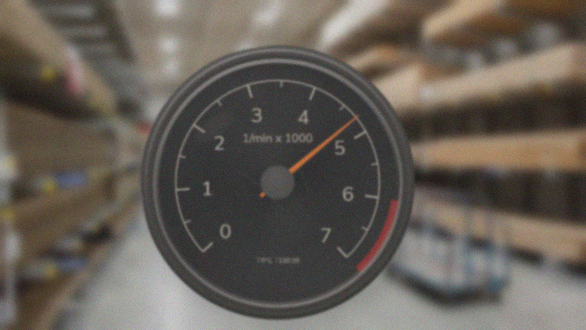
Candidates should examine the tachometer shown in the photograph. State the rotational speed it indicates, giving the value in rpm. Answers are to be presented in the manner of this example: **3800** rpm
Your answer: **4750** rpm
